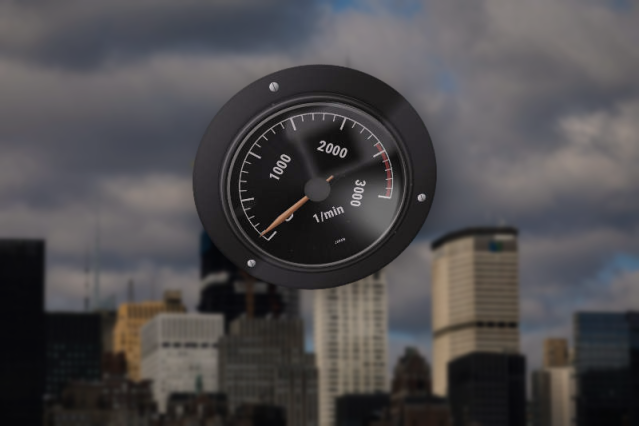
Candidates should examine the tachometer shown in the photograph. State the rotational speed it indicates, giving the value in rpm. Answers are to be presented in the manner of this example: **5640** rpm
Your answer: **100** rpm
